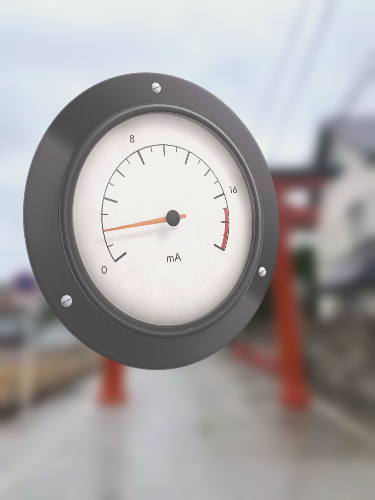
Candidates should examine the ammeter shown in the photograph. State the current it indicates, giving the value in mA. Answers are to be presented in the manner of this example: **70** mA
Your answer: **2** mA
